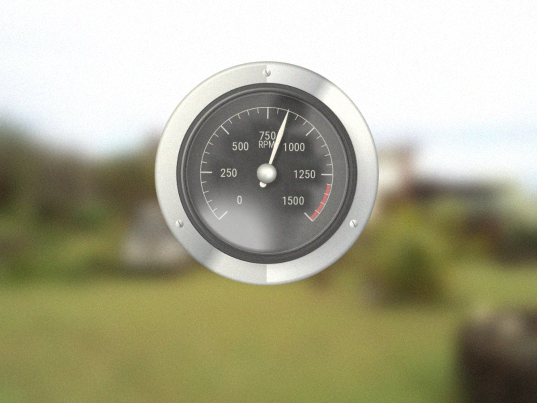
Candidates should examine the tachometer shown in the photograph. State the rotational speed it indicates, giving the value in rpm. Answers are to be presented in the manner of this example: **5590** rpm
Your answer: **850** rpm
